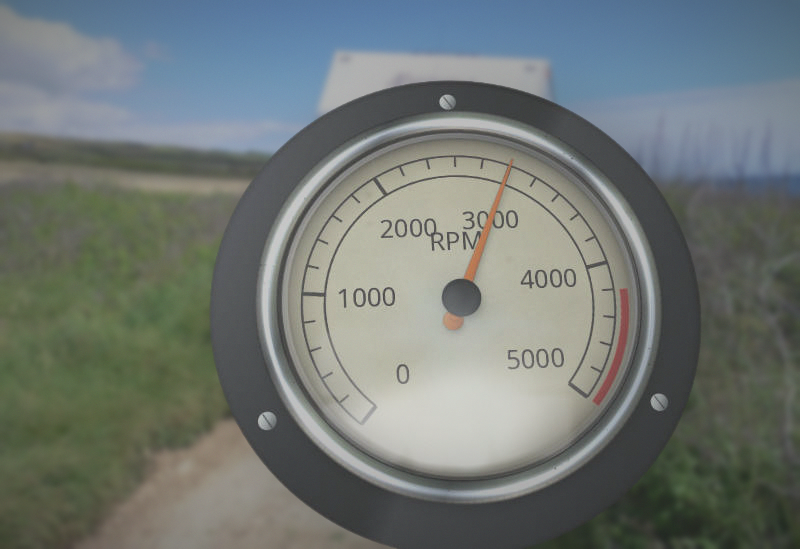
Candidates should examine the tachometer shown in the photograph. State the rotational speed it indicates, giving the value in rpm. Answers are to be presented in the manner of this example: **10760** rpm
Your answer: **3000** rpm
